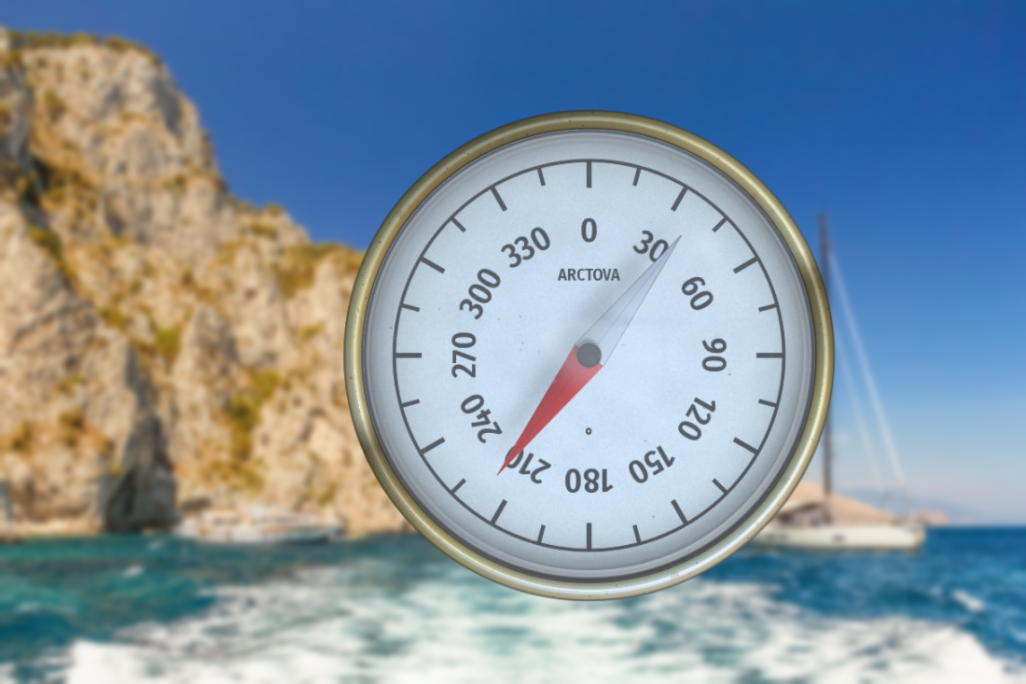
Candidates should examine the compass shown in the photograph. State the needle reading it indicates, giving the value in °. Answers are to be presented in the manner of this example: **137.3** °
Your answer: **217.5** °
